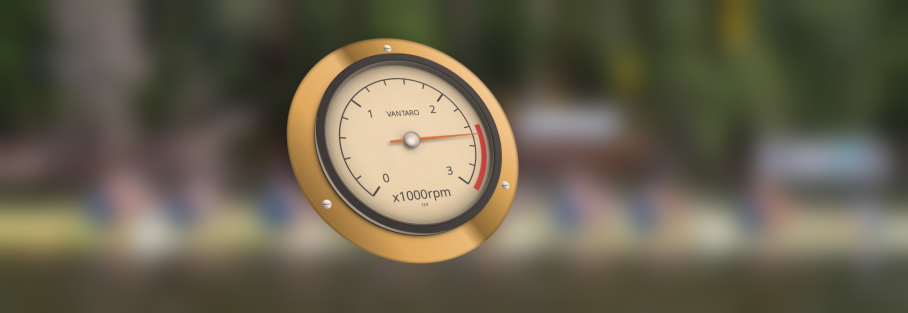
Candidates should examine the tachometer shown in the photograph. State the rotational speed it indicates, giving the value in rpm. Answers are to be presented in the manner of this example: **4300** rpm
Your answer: **2500** rpm
